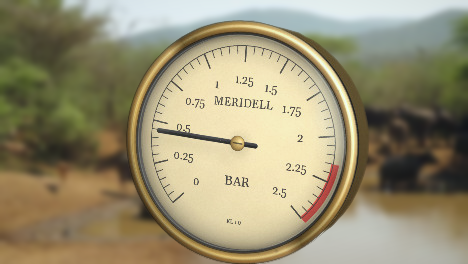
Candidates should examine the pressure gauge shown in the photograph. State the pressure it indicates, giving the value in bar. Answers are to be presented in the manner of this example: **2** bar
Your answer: **0.45** bar
